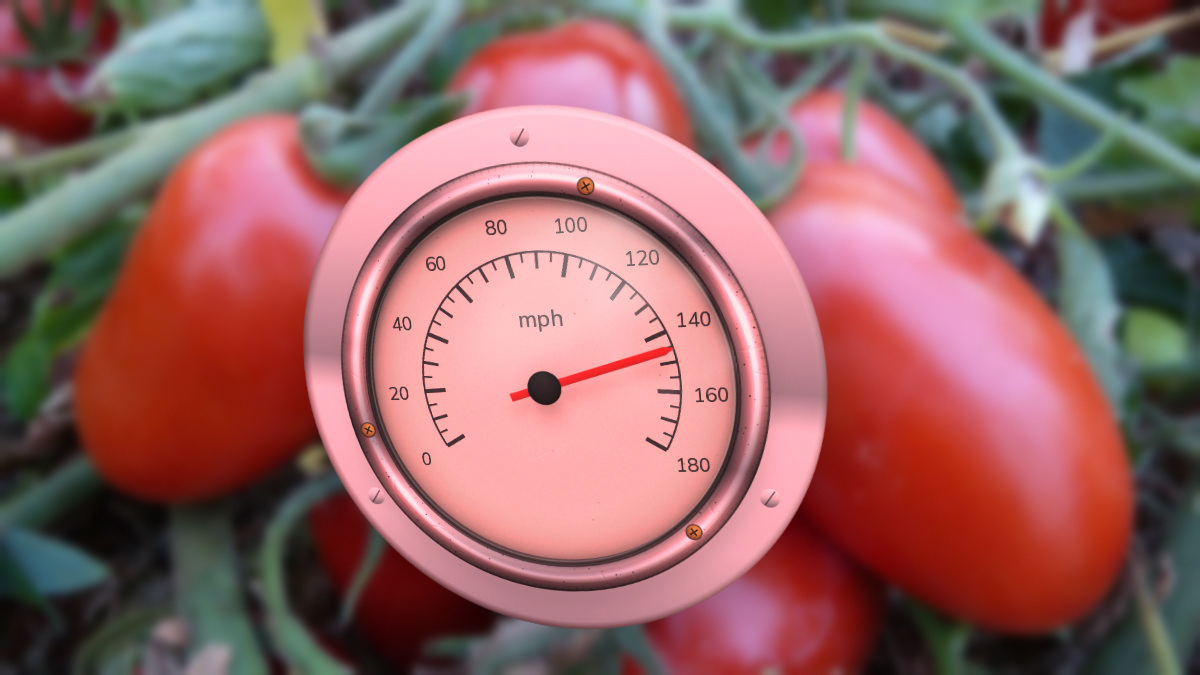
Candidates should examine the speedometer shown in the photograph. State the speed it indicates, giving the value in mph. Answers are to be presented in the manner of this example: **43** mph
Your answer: **145** mph
